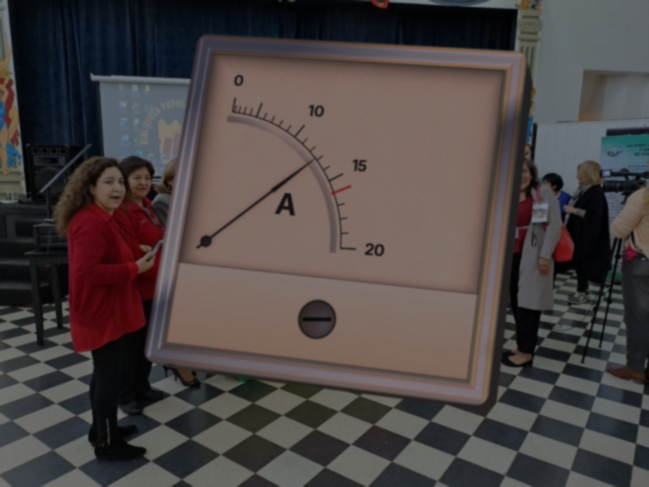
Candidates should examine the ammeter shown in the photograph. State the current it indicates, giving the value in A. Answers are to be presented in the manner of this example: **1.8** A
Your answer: **13** A
